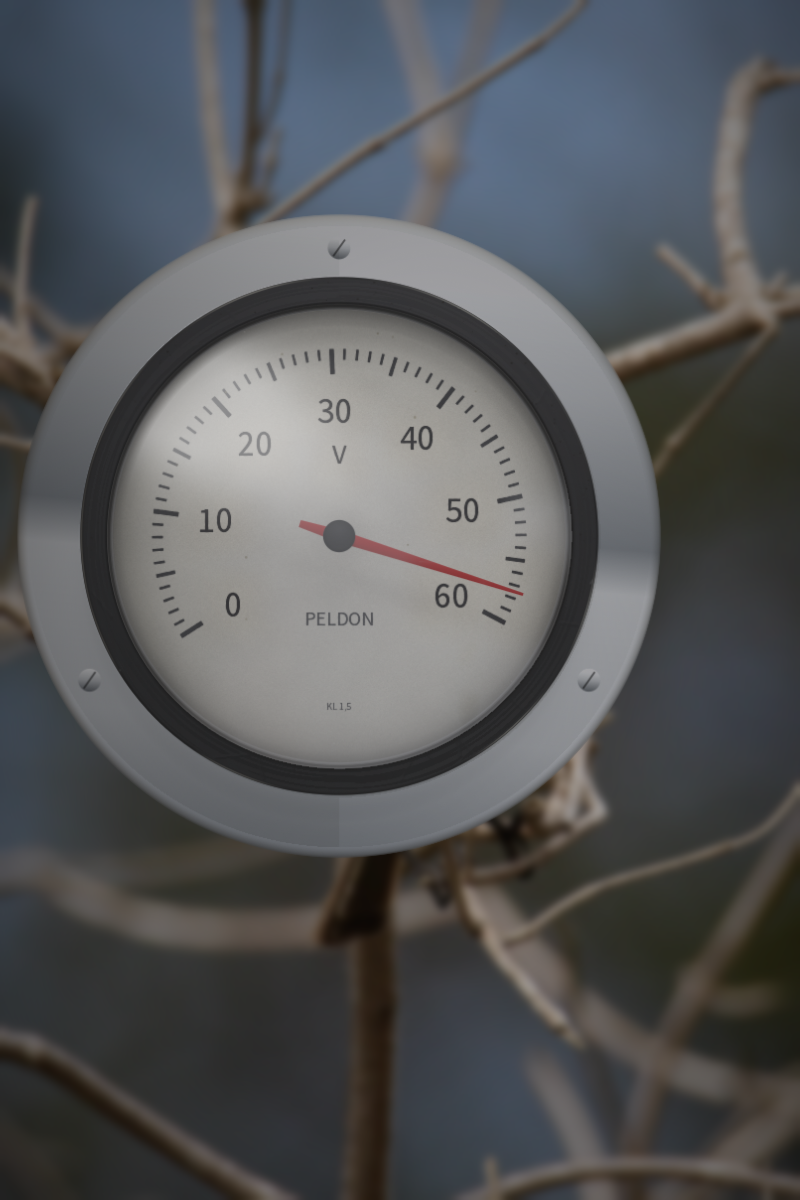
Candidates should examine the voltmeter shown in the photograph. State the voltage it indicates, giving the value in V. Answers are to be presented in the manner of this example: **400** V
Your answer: **57.5** V
